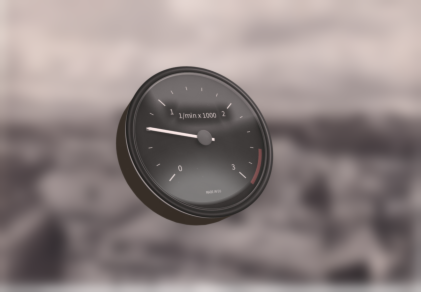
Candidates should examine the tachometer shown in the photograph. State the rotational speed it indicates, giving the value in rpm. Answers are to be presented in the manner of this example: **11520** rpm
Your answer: **600** rpm
